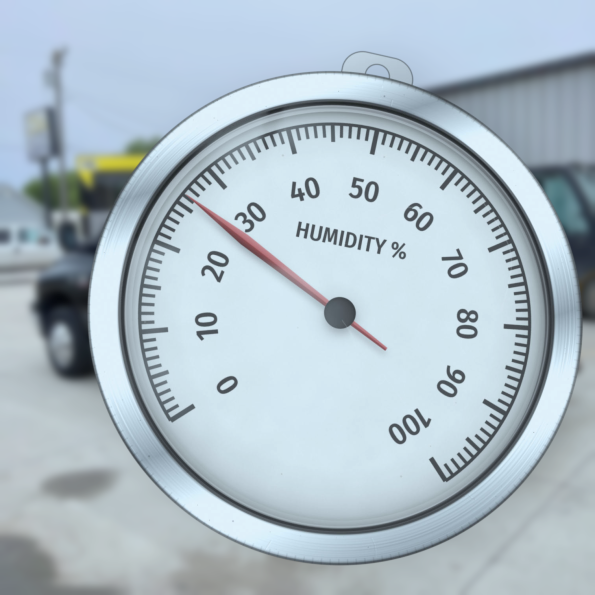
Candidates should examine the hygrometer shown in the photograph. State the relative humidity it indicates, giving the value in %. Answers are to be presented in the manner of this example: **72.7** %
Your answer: **26** %
